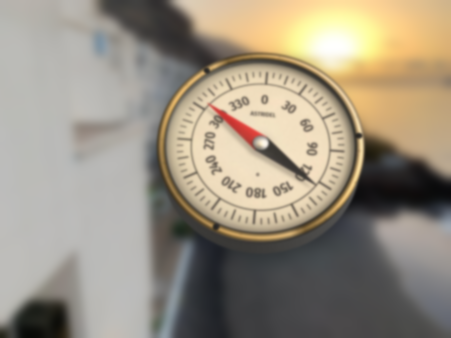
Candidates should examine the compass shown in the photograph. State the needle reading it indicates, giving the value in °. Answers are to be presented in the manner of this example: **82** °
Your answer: **305** °
